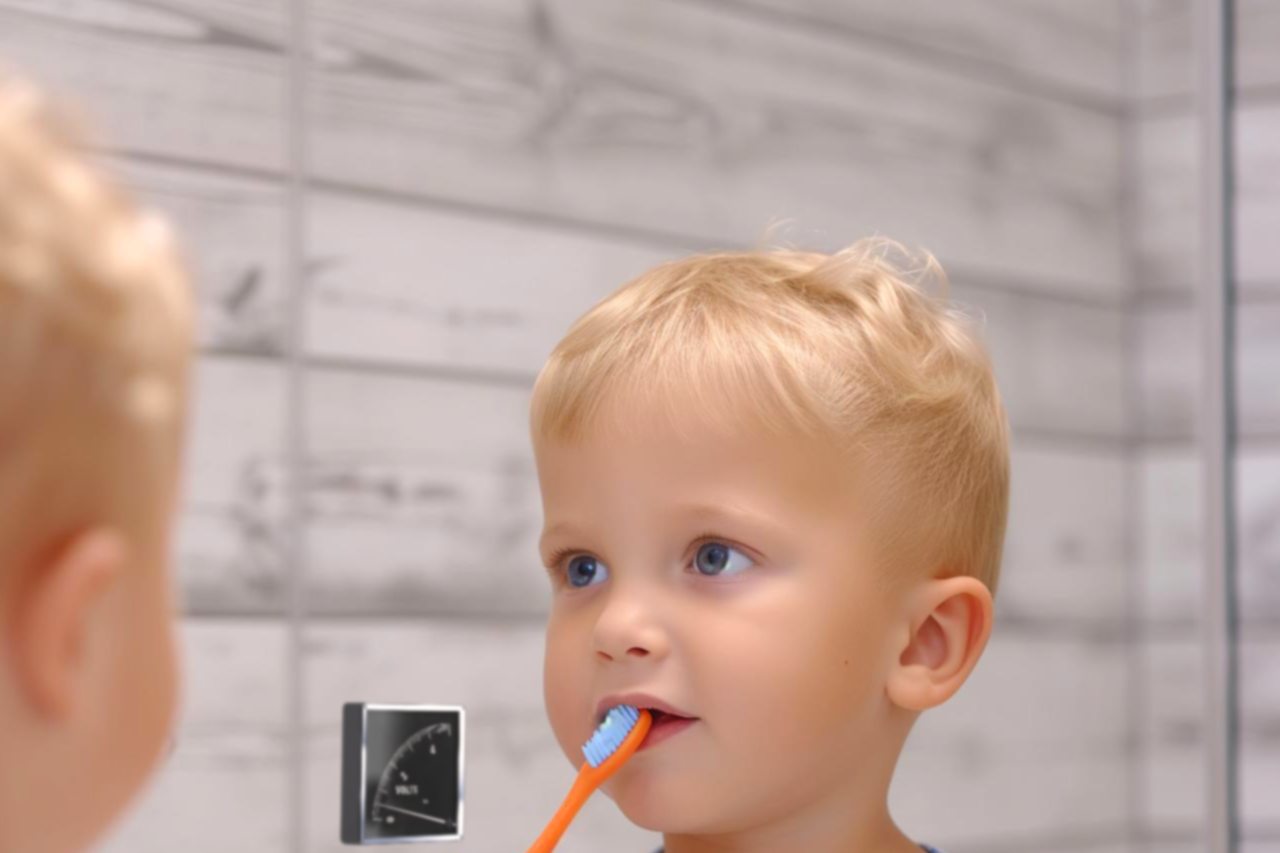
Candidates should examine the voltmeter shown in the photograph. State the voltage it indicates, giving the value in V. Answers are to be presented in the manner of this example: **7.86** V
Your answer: **0.5** V
